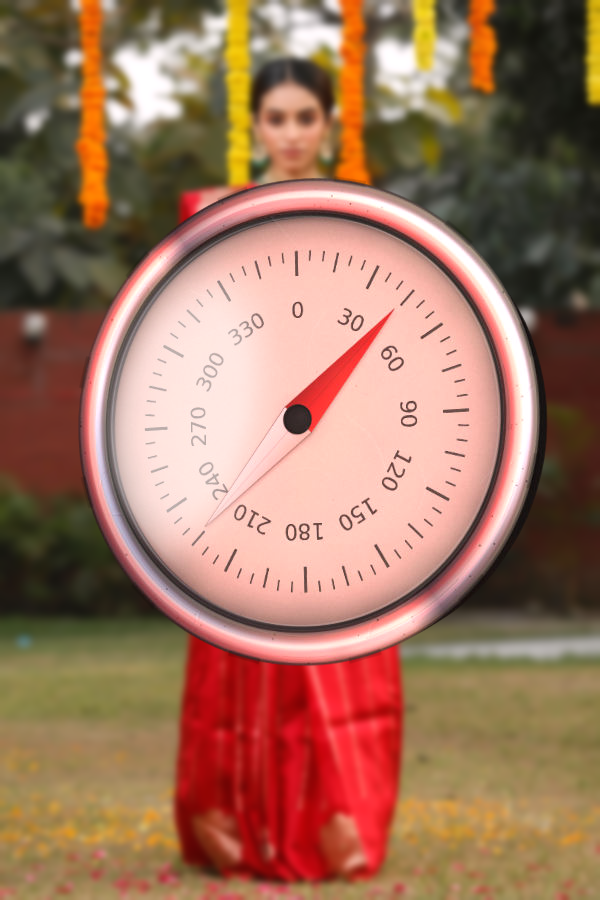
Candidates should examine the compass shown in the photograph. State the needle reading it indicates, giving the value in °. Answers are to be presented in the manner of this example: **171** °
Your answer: **45** °
